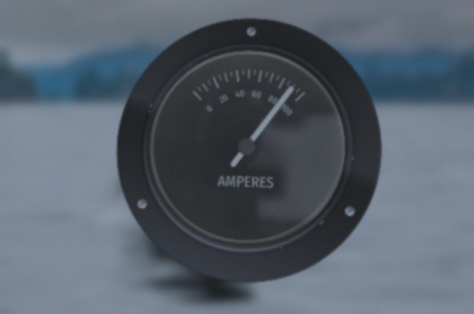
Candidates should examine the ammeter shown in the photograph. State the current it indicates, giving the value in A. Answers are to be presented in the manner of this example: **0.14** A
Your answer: **90** A
